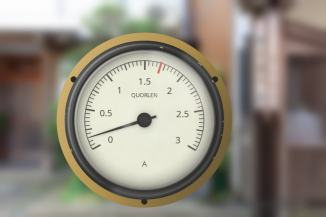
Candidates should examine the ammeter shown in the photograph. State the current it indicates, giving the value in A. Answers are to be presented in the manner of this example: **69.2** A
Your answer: **0.15** A
